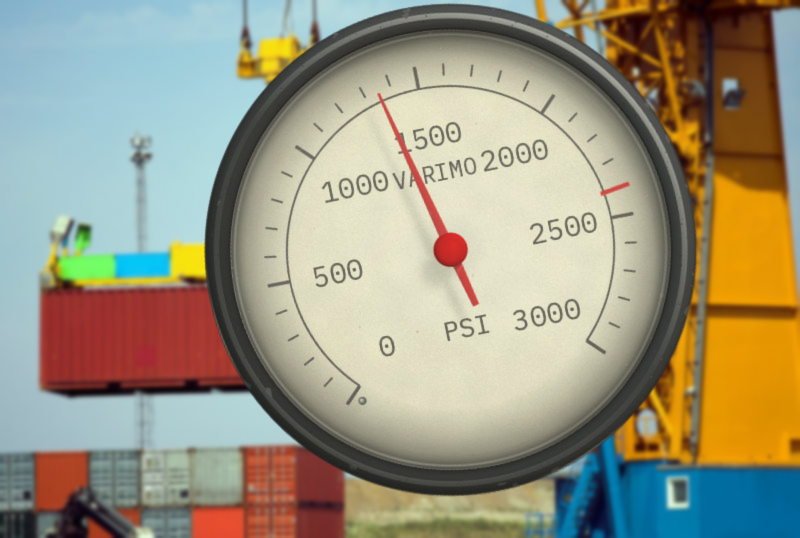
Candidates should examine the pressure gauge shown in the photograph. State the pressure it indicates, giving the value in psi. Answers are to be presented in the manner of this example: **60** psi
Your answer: **1350** psi
